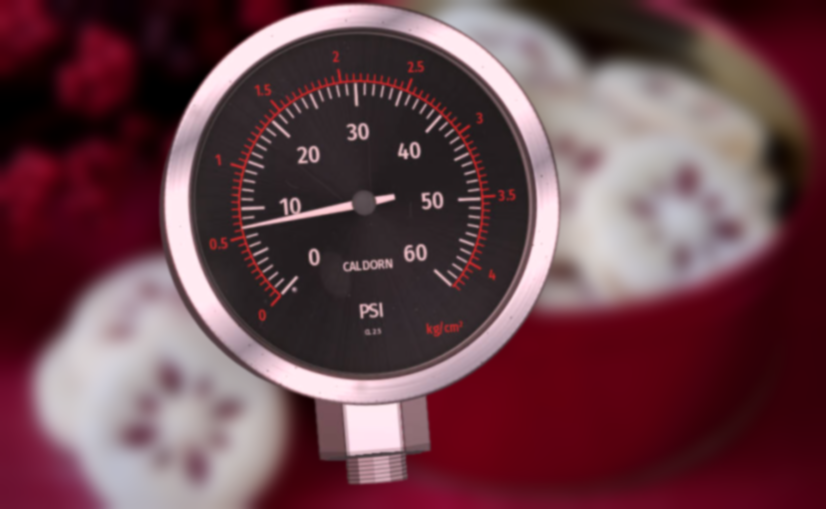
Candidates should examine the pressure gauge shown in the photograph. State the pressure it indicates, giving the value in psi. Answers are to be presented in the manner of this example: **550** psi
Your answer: **8** psi
